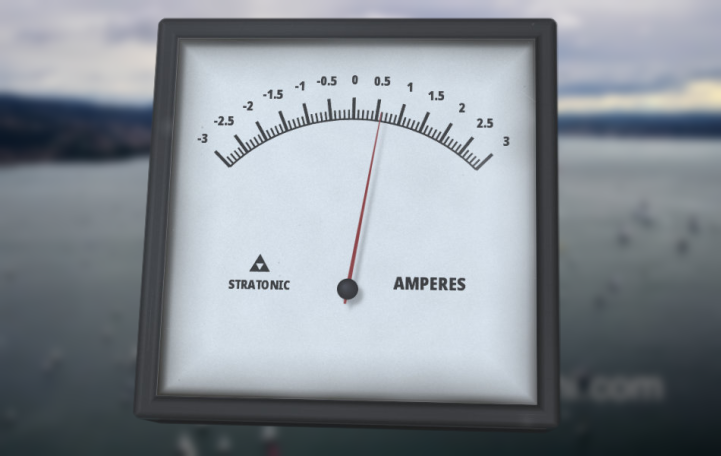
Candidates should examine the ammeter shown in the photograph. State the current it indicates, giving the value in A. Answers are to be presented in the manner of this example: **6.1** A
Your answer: **0.6** A
